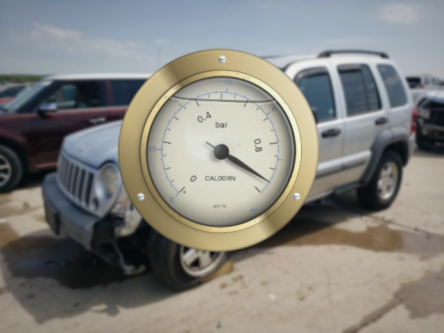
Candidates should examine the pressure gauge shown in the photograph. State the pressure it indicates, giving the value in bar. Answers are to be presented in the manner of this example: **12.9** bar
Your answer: **0.95** bar
